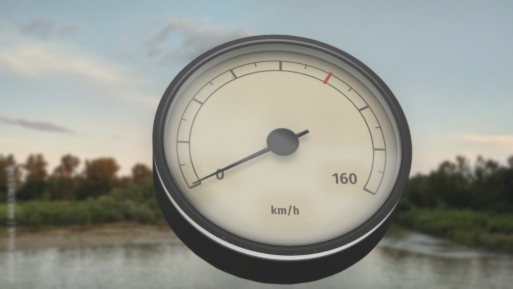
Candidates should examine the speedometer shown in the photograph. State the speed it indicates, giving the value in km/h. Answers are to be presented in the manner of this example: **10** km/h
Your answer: **0** km/h
